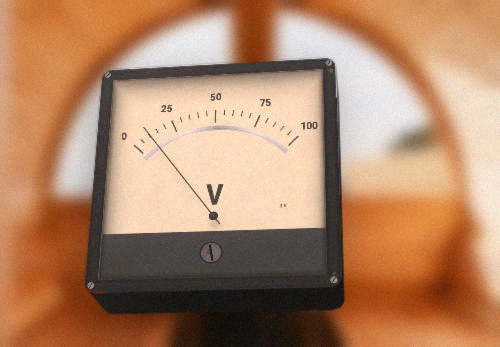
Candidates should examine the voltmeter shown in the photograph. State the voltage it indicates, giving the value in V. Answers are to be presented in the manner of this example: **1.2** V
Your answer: **10** V
